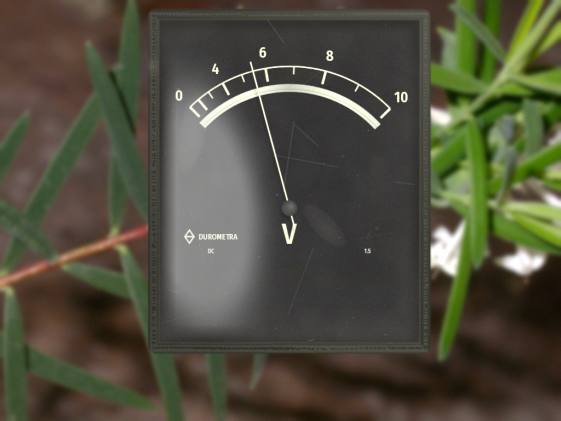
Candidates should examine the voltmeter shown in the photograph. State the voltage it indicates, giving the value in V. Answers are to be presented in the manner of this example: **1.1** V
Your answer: **5.5** V
